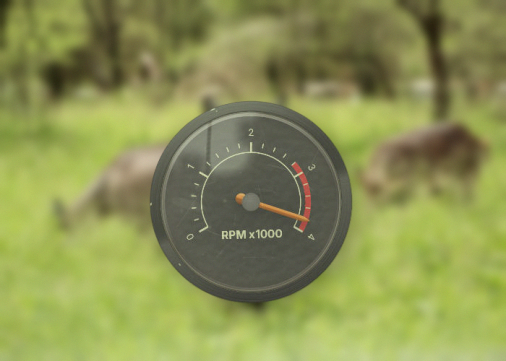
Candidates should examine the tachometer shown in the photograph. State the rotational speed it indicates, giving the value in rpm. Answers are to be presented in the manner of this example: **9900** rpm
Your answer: **3800** rpm
